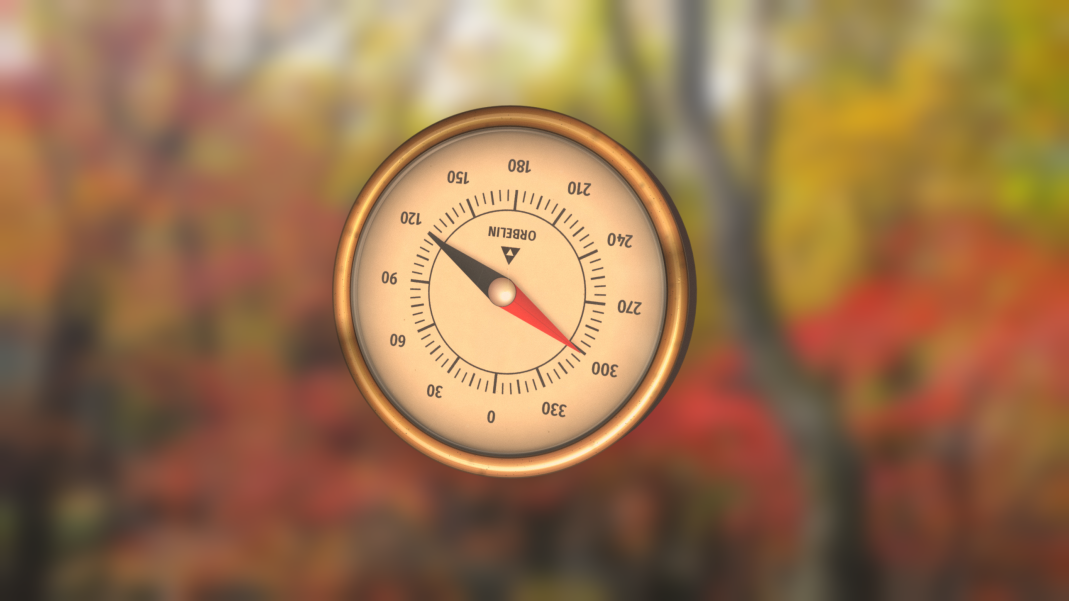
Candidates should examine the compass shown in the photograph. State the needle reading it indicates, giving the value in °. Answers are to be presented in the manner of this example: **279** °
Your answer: **300** °
